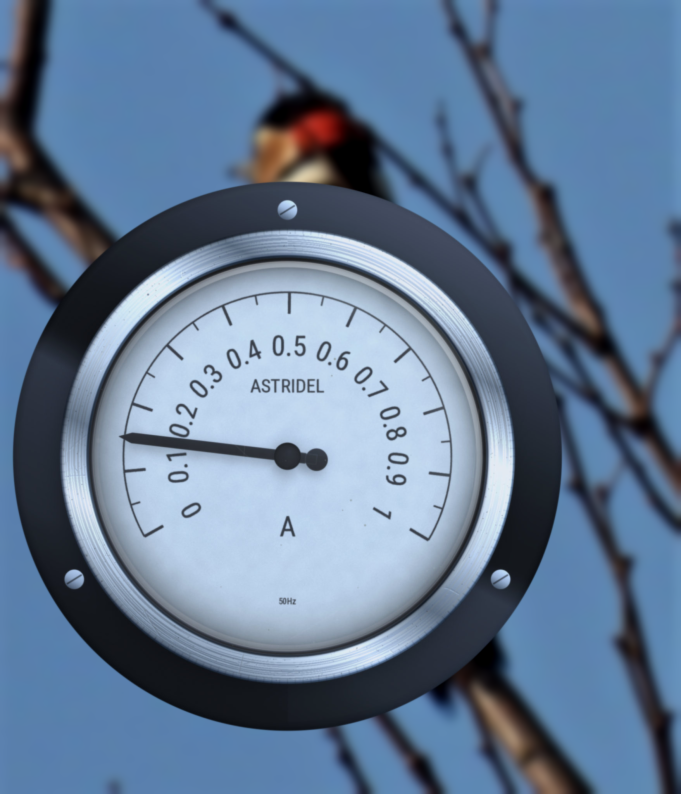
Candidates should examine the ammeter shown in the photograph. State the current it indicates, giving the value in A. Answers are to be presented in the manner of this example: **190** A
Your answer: **0.15** A
